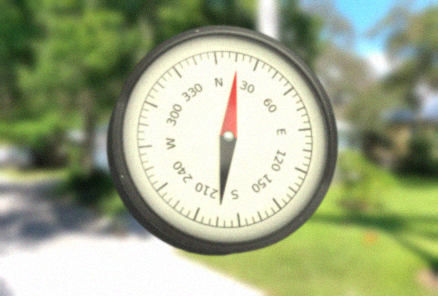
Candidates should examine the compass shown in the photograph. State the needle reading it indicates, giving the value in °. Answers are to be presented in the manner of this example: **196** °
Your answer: **15** °
